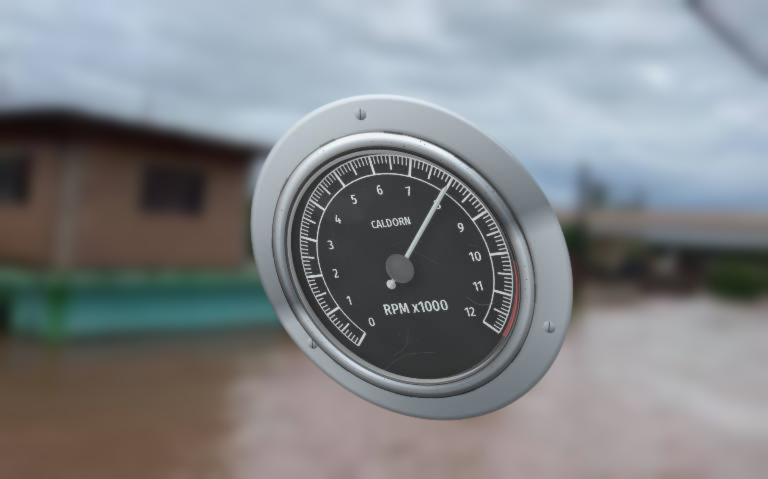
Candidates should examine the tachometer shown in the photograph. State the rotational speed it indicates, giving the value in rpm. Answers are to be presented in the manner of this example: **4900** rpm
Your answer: **8000** rpm
